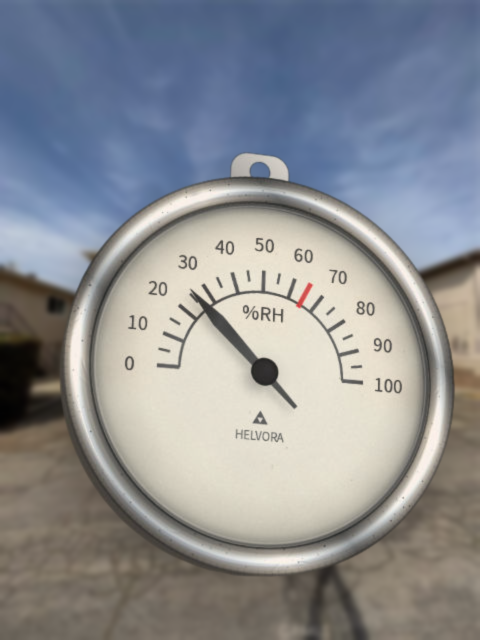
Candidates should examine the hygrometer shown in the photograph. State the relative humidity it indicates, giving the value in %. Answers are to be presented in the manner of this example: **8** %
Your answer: **25** %
